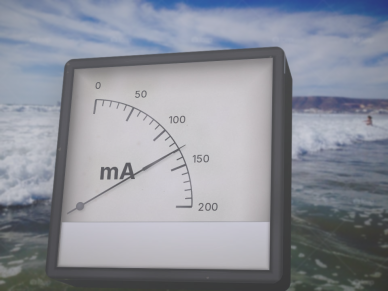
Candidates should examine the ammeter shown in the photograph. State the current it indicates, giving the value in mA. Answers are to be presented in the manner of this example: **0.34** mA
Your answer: **130** mA
